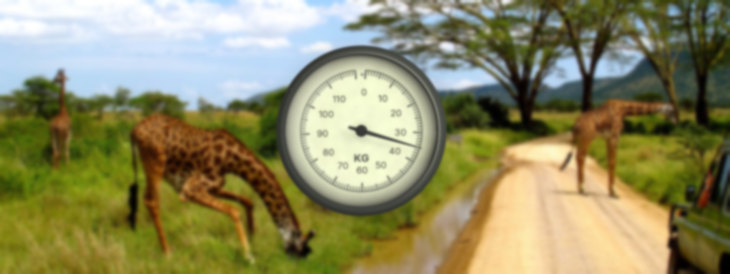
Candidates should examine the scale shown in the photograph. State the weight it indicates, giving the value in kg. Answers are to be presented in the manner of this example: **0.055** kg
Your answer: **35** kg
